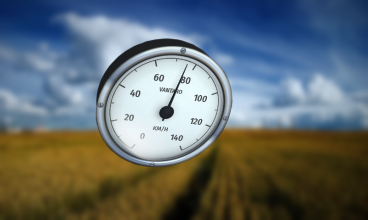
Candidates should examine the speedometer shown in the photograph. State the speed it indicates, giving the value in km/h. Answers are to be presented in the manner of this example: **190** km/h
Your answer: **75** km/h
